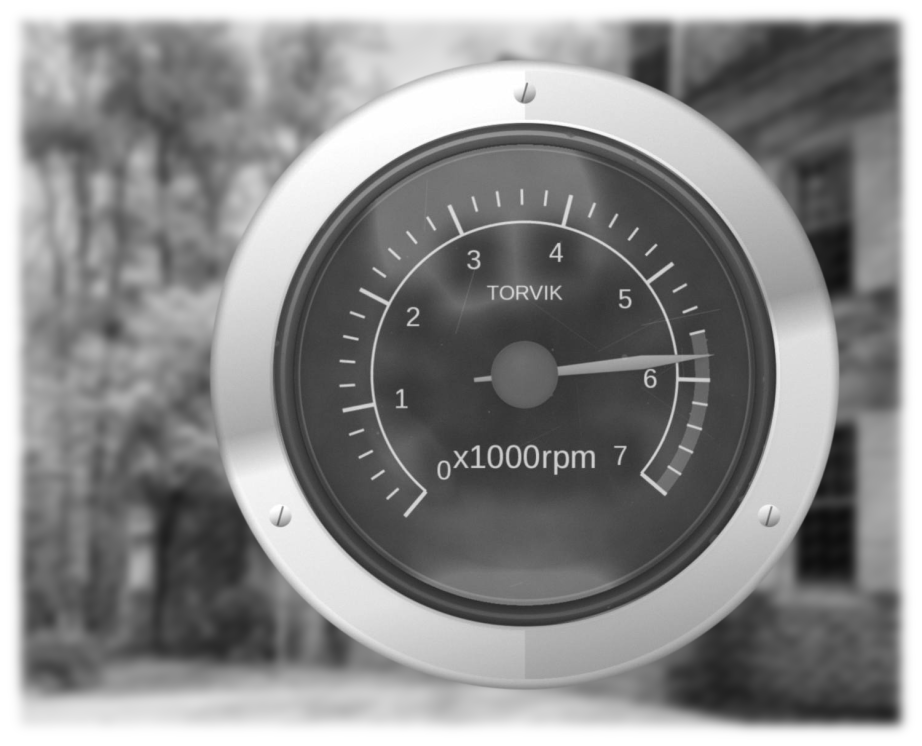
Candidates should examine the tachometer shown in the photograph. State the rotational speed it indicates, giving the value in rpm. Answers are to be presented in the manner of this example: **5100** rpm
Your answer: **5800** rpm
